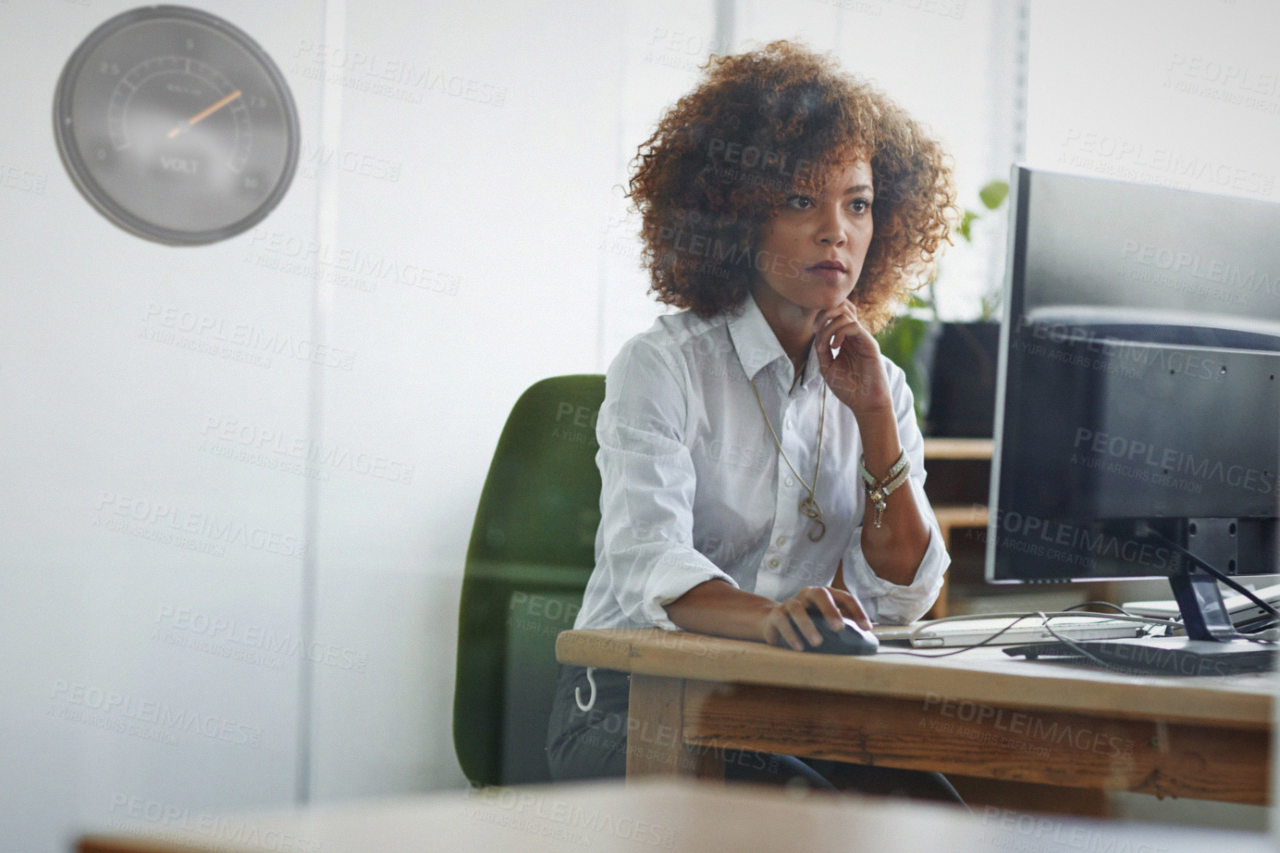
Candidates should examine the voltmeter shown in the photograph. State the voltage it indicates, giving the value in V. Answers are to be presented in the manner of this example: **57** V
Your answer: **7** V
